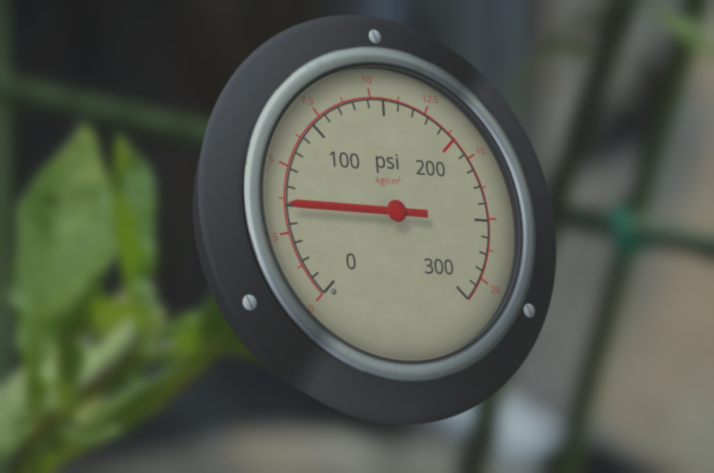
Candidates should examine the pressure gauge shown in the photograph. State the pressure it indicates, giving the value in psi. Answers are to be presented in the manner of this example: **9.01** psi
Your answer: **50** psi
